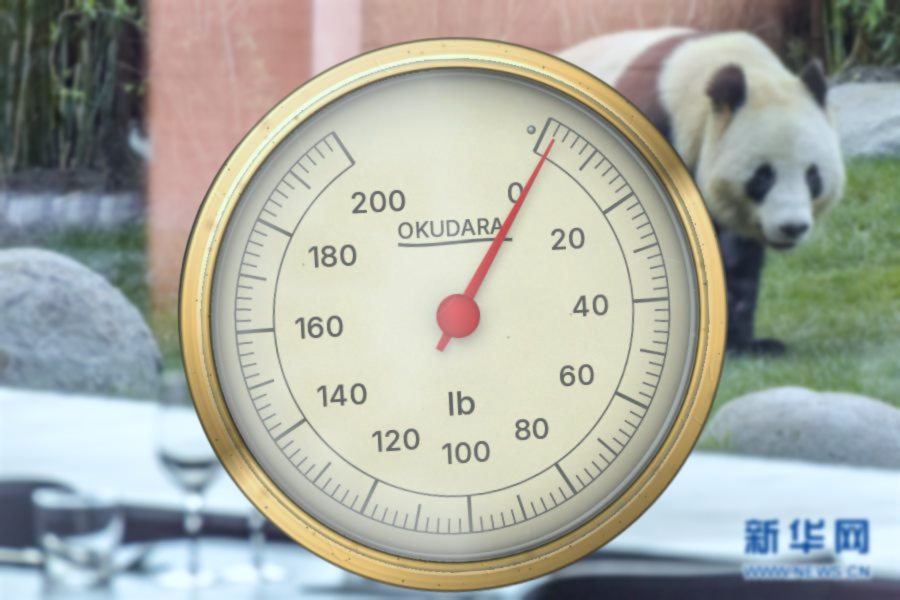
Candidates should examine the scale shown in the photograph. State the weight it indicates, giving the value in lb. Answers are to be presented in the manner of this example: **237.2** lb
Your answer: **2** lb
